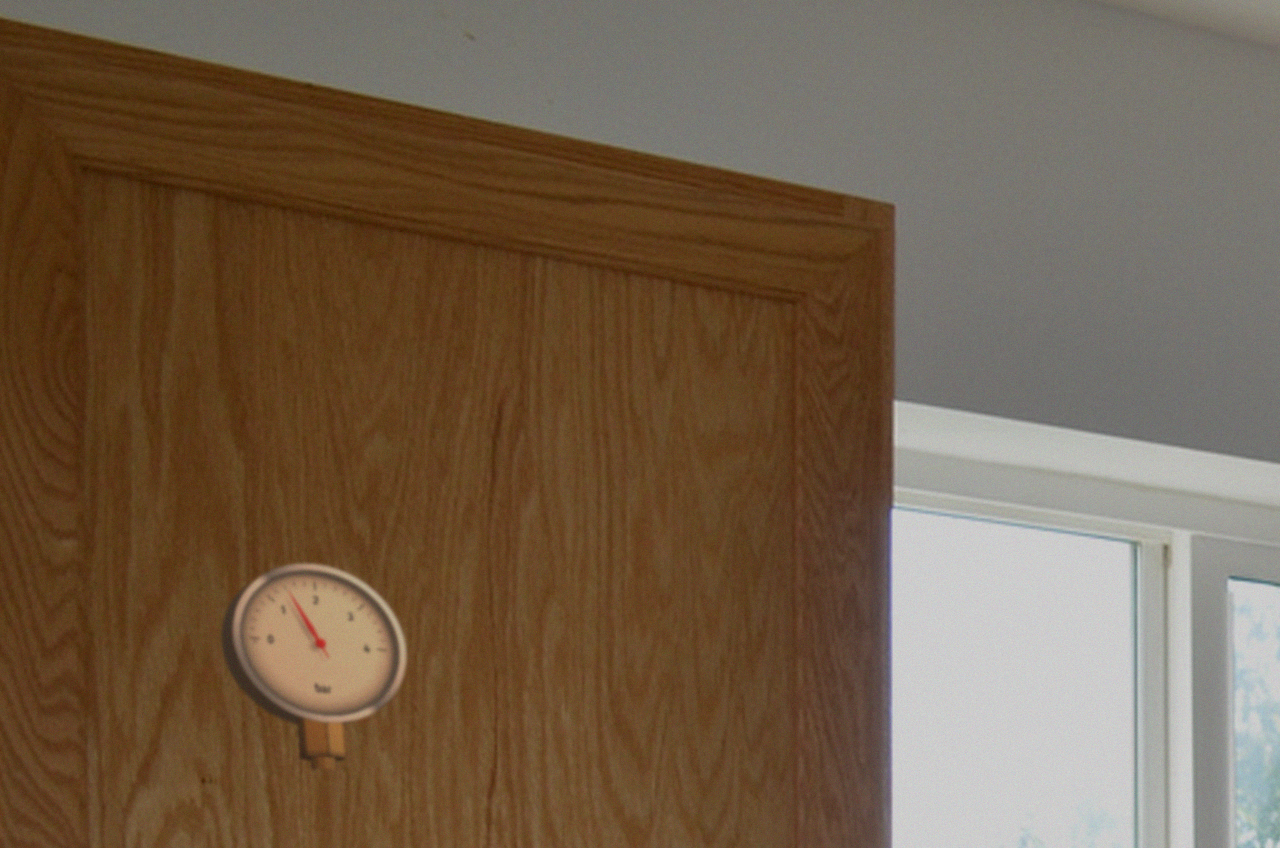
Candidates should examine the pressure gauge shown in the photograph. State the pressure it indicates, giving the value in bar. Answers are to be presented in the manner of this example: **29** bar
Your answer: **1.4** bar
